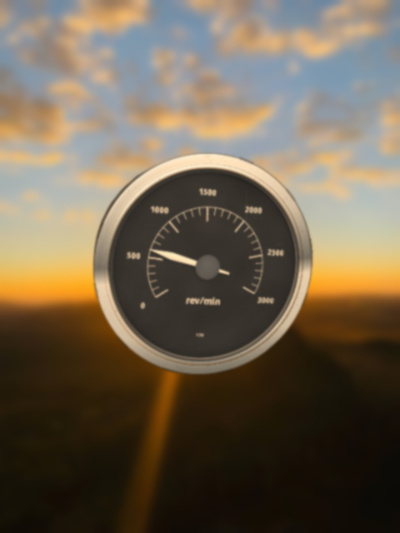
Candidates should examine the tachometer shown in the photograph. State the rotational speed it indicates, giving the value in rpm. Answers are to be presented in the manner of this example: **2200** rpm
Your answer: **600** rpm
